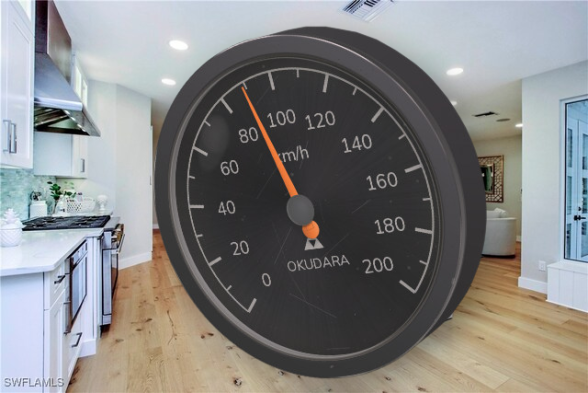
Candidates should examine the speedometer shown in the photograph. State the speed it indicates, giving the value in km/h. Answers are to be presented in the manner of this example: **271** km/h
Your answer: **90** km/h
